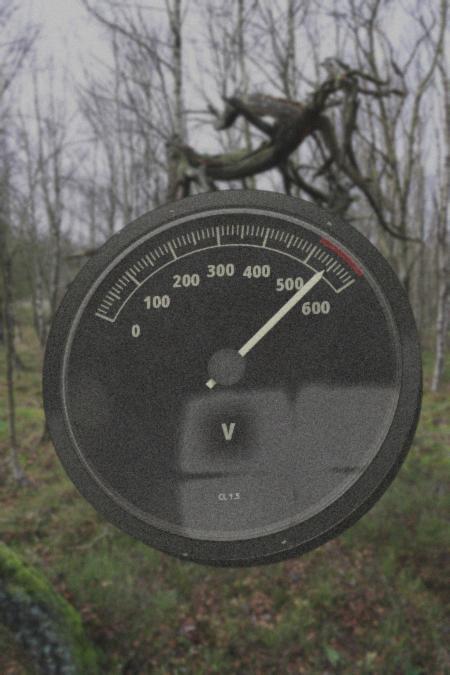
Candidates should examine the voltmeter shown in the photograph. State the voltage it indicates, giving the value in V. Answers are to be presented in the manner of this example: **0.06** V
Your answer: **550** V
